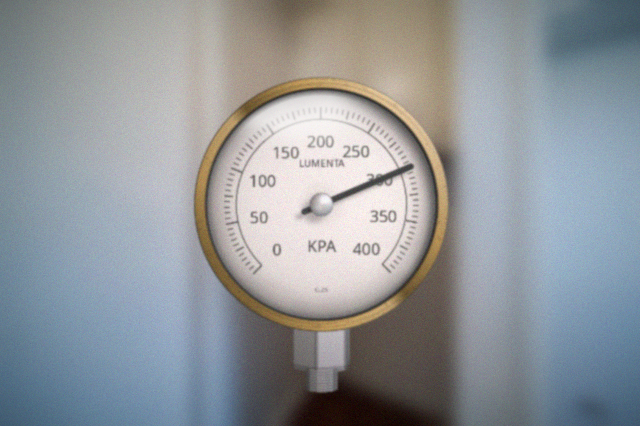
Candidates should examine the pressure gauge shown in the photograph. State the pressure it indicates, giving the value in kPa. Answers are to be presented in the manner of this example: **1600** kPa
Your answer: **300** kPa
